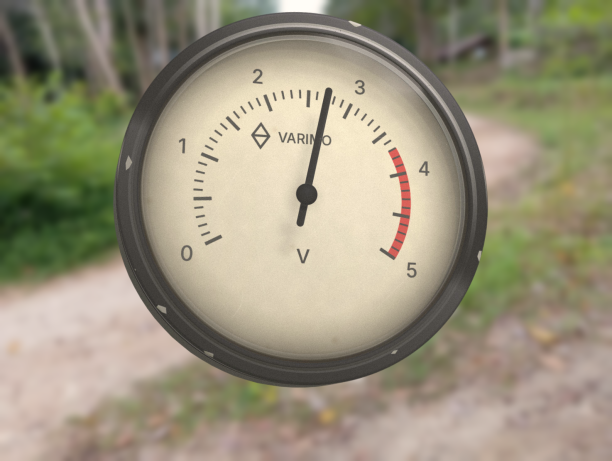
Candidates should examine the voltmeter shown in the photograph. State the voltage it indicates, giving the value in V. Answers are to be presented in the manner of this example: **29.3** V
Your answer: **2.7** V
